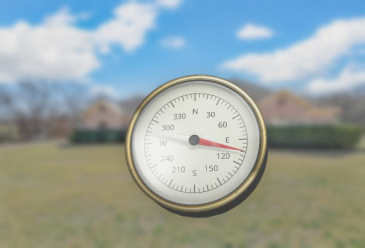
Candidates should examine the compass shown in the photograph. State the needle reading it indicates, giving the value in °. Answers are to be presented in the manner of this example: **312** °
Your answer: **105** °
